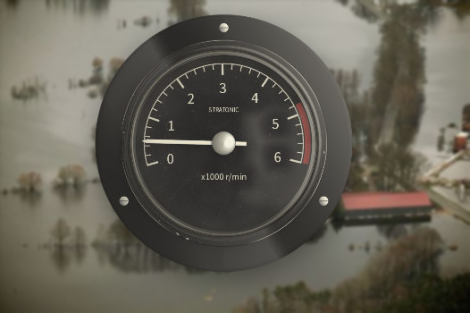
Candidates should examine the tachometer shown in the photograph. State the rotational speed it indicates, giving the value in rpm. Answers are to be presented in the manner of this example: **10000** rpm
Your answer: **500** rpm
